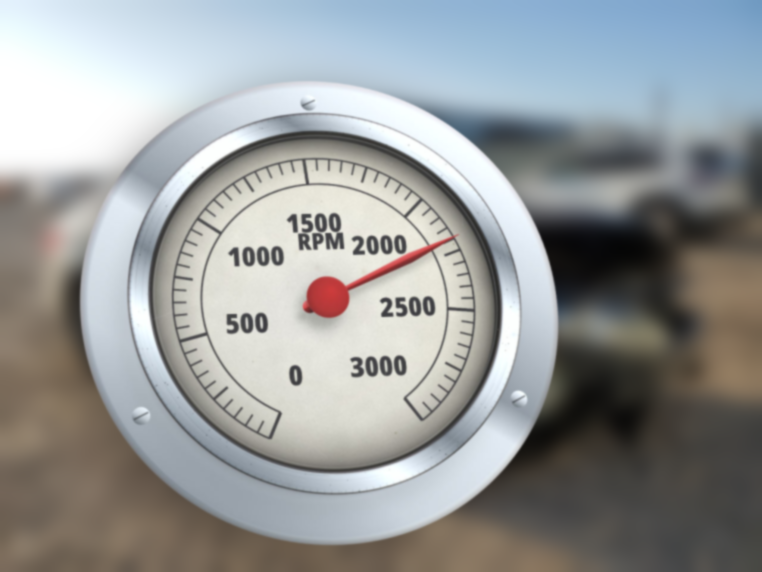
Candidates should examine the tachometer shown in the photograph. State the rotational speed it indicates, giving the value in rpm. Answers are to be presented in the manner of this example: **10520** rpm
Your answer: **2200** rpm
